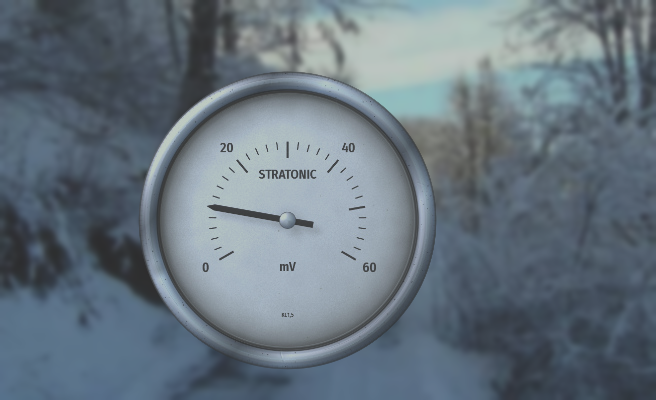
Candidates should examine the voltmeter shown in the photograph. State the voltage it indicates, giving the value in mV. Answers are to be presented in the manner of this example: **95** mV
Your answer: **10** mV
